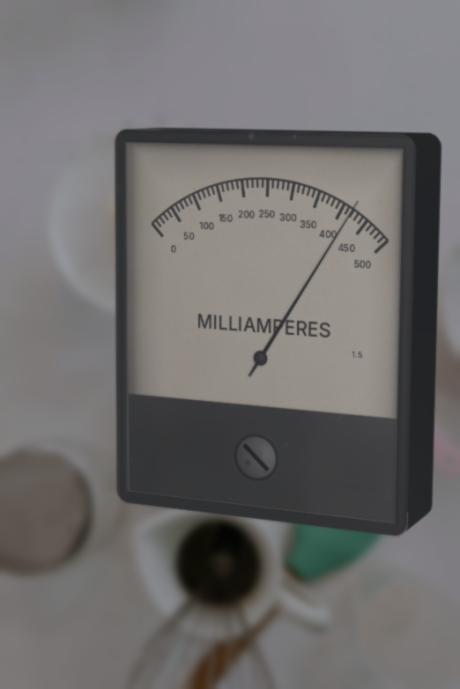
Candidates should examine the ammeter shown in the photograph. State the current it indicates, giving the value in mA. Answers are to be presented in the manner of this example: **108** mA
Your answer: **420** mA
